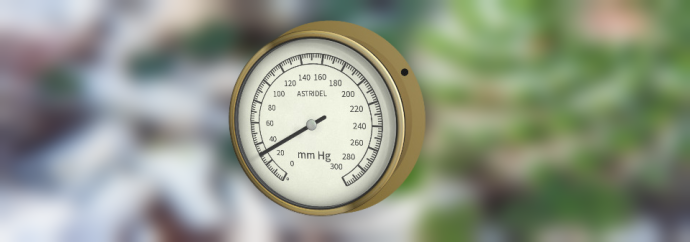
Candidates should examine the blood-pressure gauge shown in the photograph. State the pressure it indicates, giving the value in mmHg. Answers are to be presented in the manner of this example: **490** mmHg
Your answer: **30** mmHg
